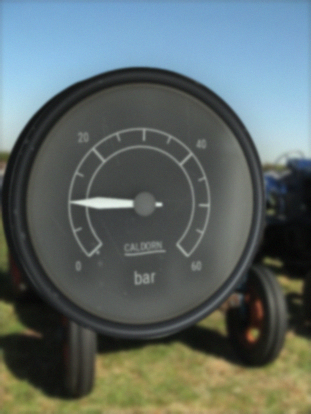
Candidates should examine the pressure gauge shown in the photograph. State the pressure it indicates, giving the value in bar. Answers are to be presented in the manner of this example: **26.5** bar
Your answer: **10** bar
